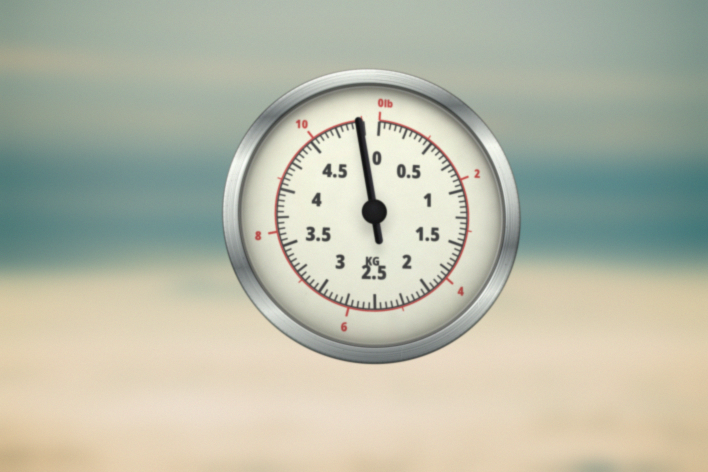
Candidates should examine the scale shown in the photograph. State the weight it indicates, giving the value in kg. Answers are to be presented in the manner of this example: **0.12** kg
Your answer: **4.95** kg
